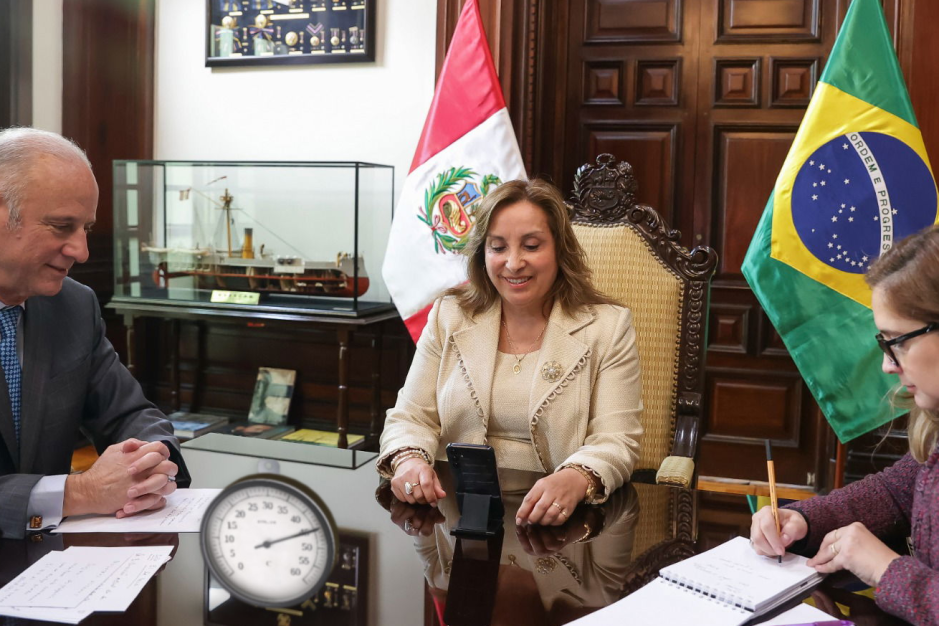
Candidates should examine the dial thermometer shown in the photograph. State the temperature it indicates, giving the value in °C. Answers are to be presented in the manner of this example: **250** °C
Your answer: **45** °C
